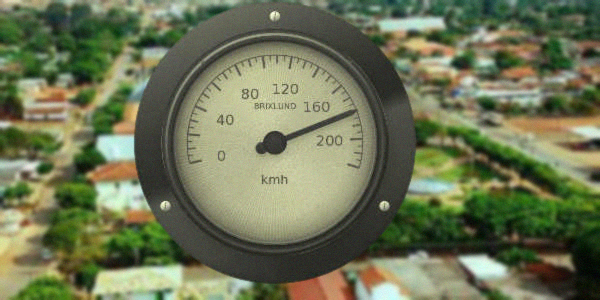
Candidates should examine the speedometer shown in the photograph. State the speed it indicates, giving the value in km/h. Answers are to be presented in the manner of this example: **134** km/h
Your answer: **180** km/h
